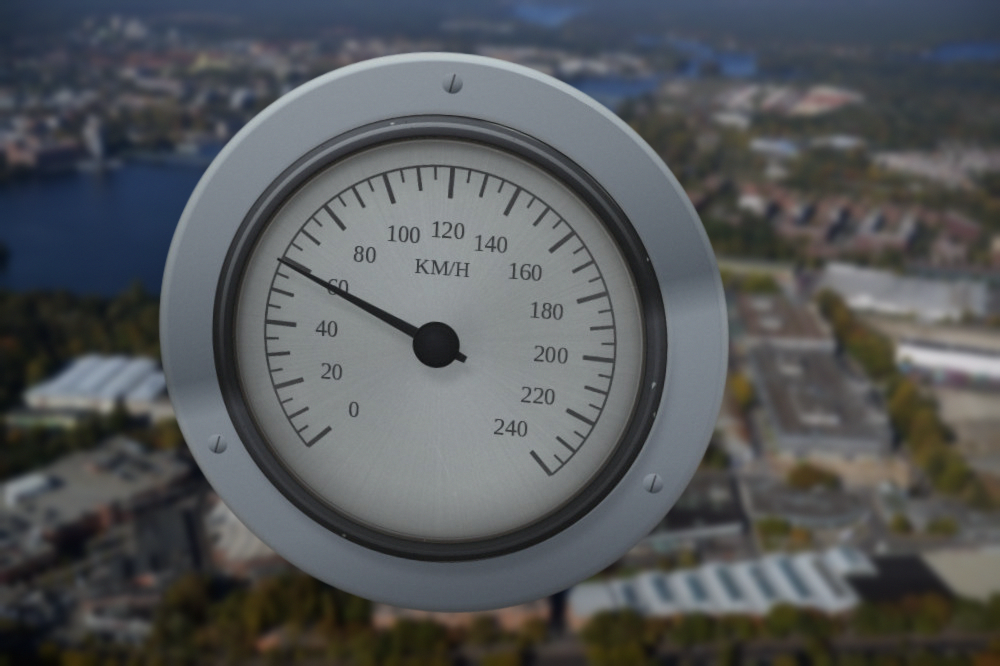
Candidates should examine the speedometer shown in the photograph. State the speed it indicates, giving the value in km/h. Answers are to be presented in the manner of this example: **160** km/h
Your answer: **60** km/h
